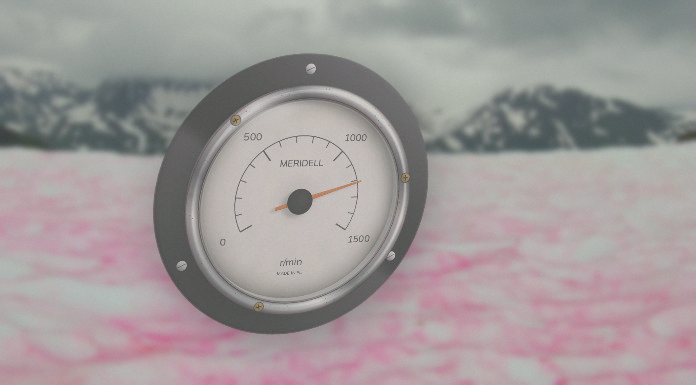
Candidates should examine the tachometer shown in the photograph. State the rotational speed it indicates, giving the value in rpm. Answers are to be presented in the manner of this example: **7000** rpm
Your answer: **1200** rpm
